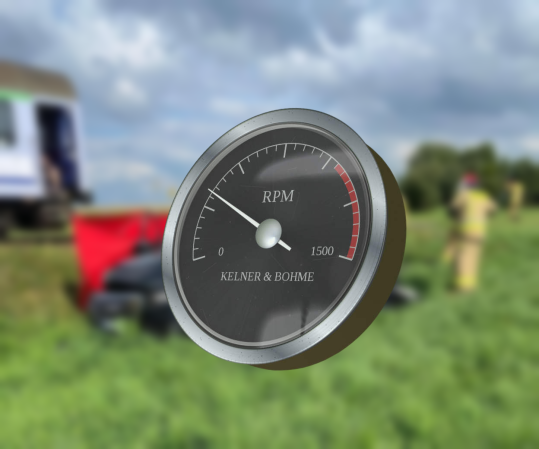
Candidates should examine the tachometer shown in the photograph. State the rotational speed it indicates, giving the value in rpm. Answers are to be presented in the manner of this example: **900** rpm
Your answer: **325** rpm
